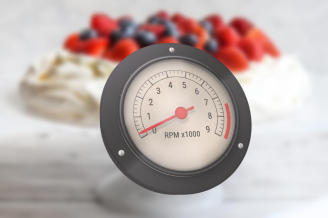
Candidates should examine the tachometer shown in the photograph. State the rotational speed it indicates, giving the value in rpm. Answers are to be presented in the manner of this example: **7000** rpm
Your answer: **200** rpm
